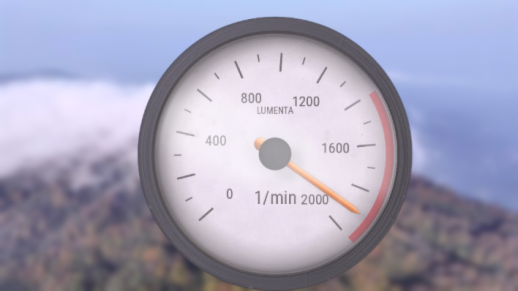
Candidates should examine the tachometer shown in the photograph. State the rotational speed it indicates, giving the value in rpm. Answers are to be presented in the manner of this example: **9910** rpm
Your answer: **1900** rpm
